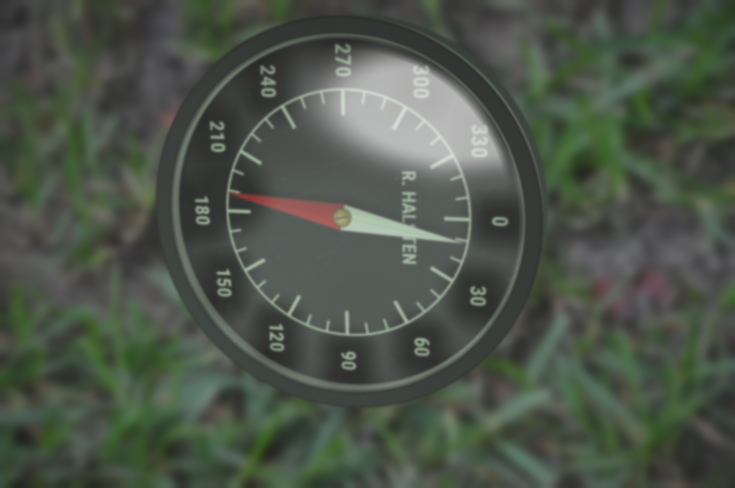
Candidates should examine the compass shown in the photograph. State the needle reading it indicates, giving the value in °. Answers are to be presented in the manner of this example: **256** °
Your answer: **190** °
